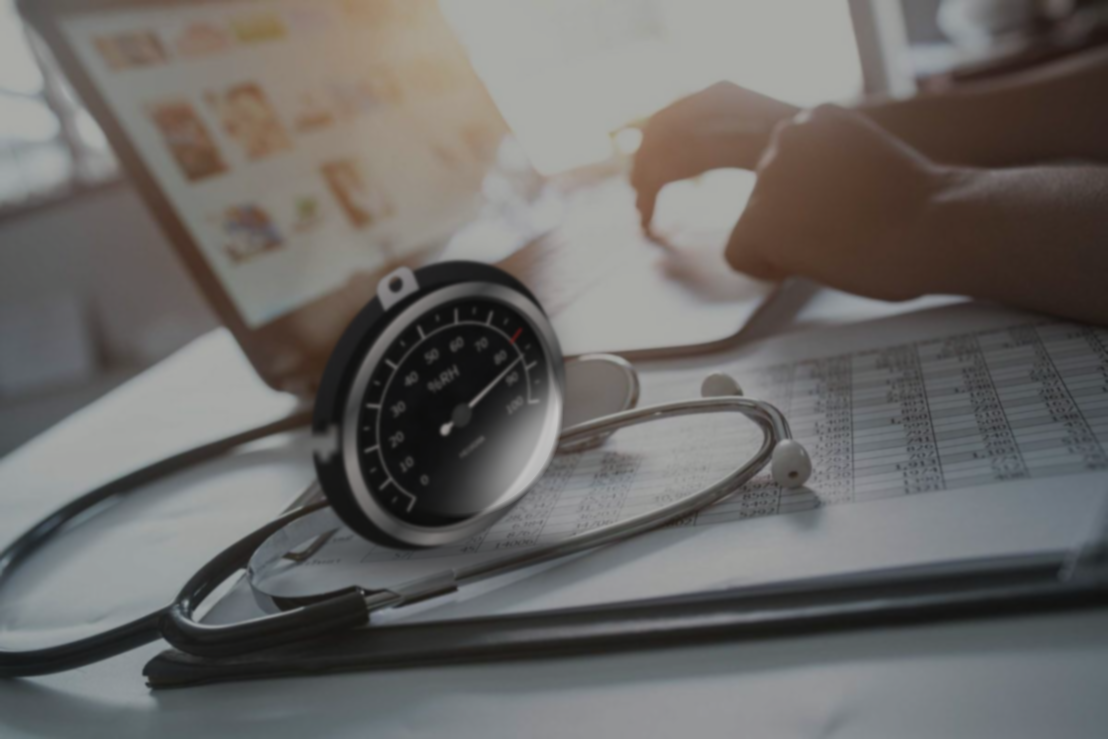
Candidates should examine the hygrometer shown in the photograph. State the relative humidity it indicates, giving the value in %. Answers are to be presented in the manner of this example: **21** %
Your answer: **85** %
